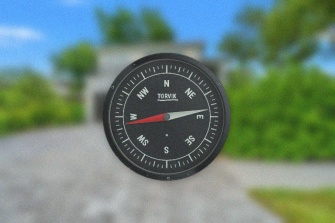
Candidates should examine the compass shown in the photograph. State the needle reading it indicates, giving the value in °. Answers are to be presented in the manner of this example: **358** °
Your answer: **260** °
